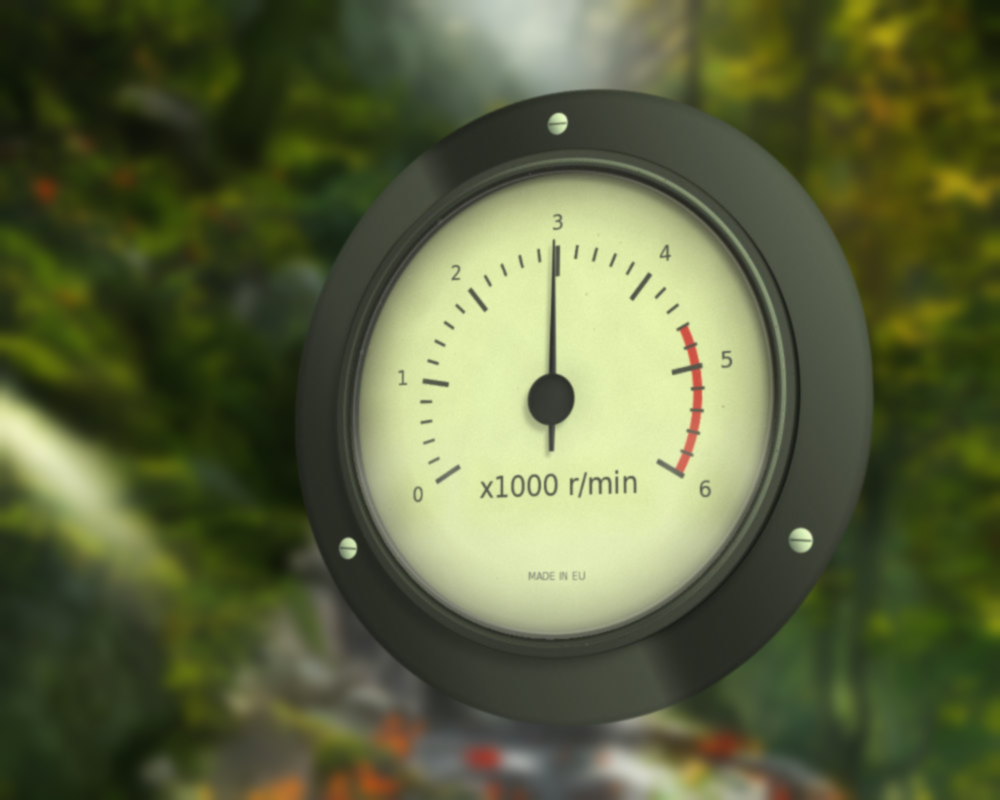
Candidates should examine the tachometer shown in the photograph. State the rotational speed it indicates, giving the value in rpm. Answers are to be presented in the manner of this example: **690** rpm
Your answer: **3000** rpm
